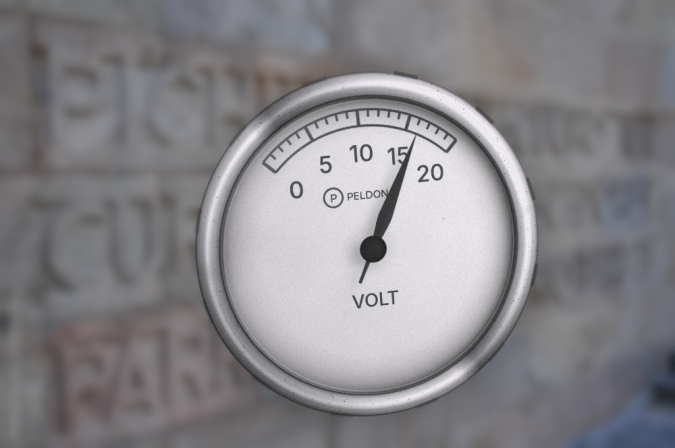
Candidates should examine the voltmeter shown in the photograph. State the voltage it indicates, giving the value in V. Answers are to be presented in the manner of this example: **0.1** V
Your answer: **16** V
